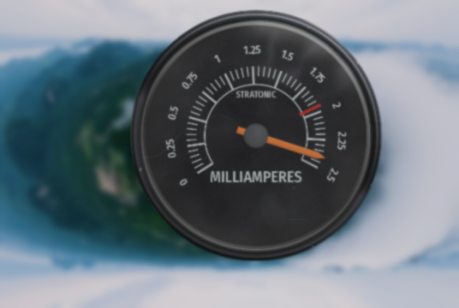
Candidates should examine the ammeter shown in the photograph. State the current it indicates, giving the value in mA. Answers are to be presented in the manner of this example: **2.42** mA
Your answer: **2.4** mA
